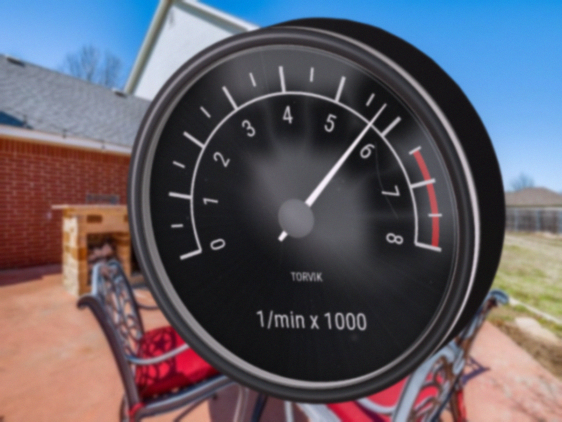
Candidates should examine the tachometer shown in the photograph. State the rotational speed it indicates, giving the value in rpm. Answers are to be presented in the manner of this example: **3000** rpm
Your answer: **5750** rpm
